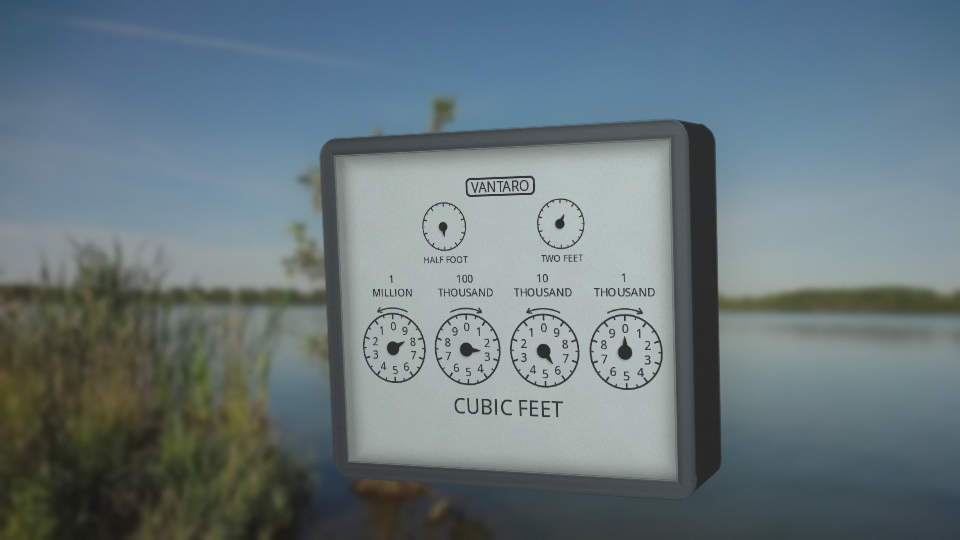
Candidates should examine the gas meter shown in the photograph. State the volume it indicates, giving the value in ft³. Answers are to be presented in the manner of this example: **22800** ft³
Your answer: **826000** ft³
